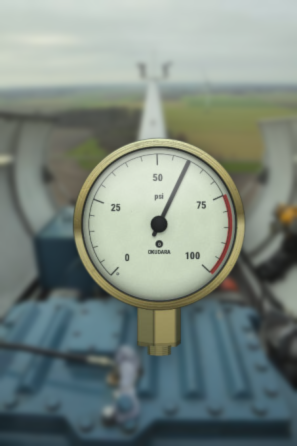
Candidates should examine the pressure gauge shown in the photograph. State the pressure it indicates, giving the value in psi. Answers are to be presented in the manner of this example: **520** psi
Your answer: **60** psi
